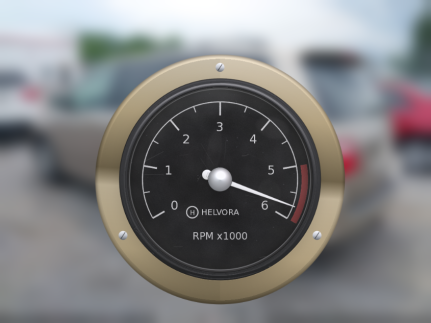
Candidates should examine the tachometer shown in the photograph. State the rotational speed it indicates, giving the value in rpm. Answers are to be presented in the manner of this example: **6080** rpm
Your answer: **5750** rpm
